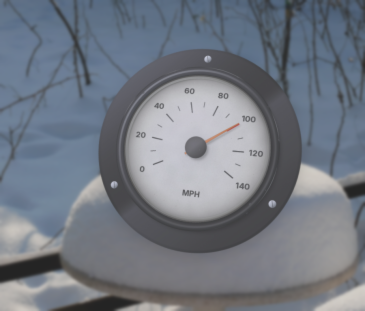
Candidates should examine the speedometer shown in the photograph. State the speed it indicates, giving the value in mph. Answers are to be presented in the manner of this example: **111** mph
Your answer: **100** mph
